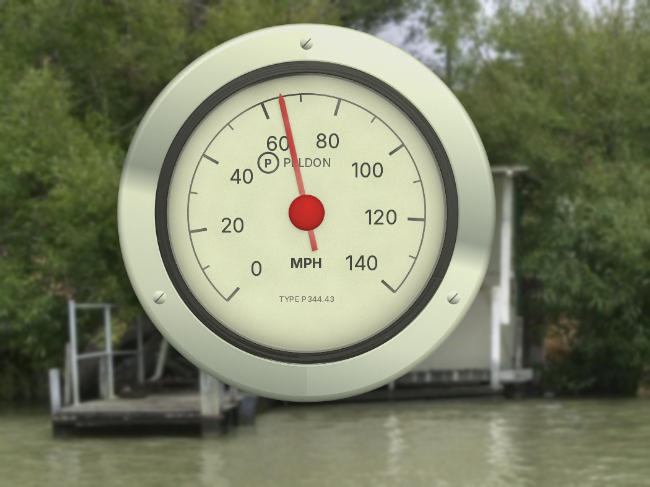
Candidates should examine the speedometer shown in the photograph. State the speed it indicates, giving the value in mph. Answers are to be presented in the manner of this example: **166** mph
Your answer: **65** mph
